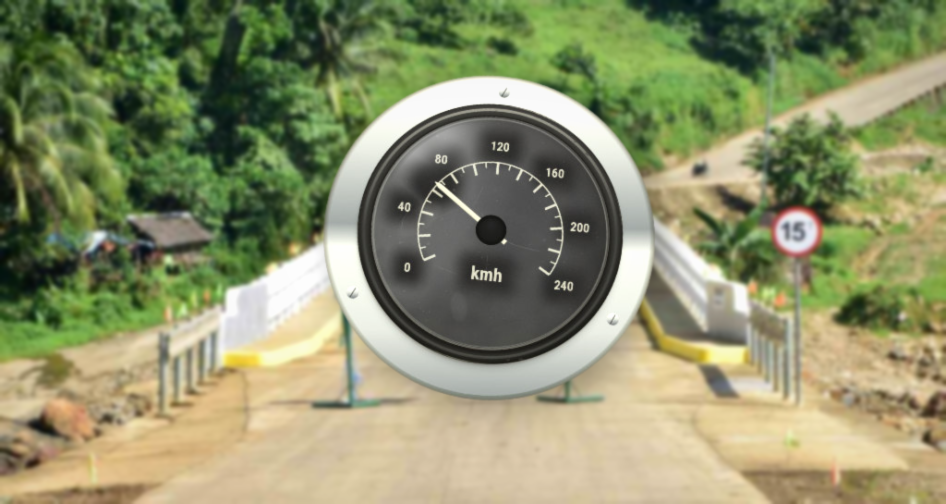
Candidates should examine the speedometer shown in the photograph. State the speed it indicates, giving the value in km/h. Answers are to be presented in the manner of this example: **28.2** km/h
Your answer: **65** km/h
